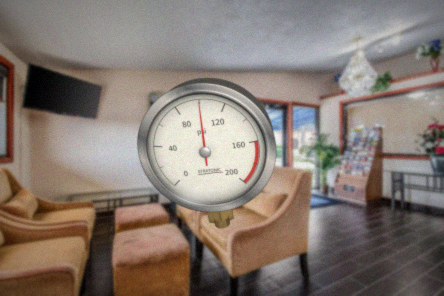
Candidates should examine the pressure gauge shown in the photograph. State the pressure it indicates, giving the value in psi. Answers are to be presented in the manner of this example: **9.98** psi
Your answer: **100** psi
